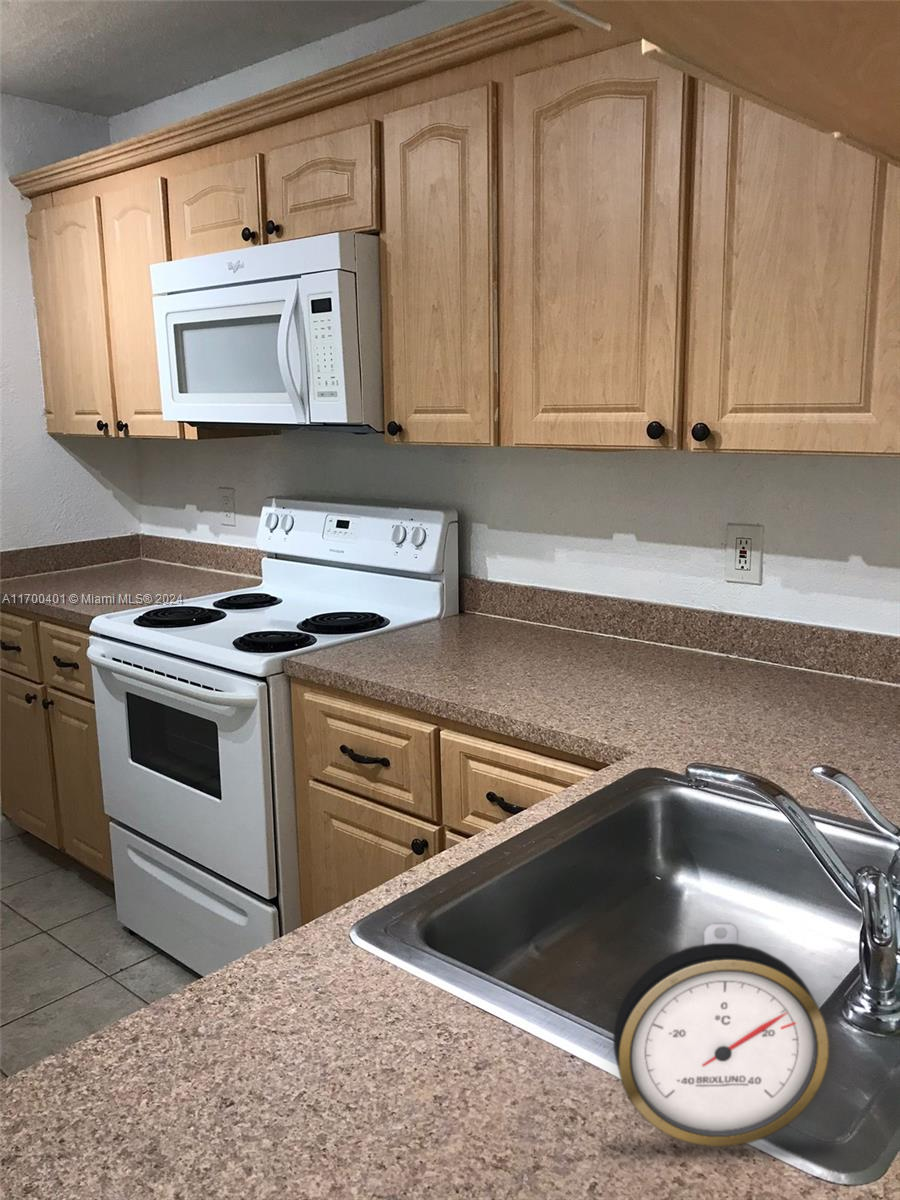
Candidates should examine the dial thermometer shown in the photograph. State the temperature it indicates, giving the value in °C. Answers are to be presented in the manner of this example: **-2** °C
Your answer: **16** °C
